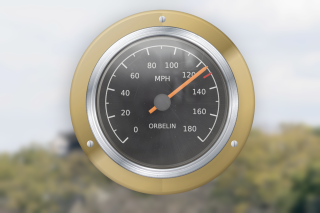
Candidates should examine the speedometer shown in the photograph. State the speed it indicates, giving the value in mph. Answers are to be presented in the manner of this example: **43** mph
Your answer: **125** mph
